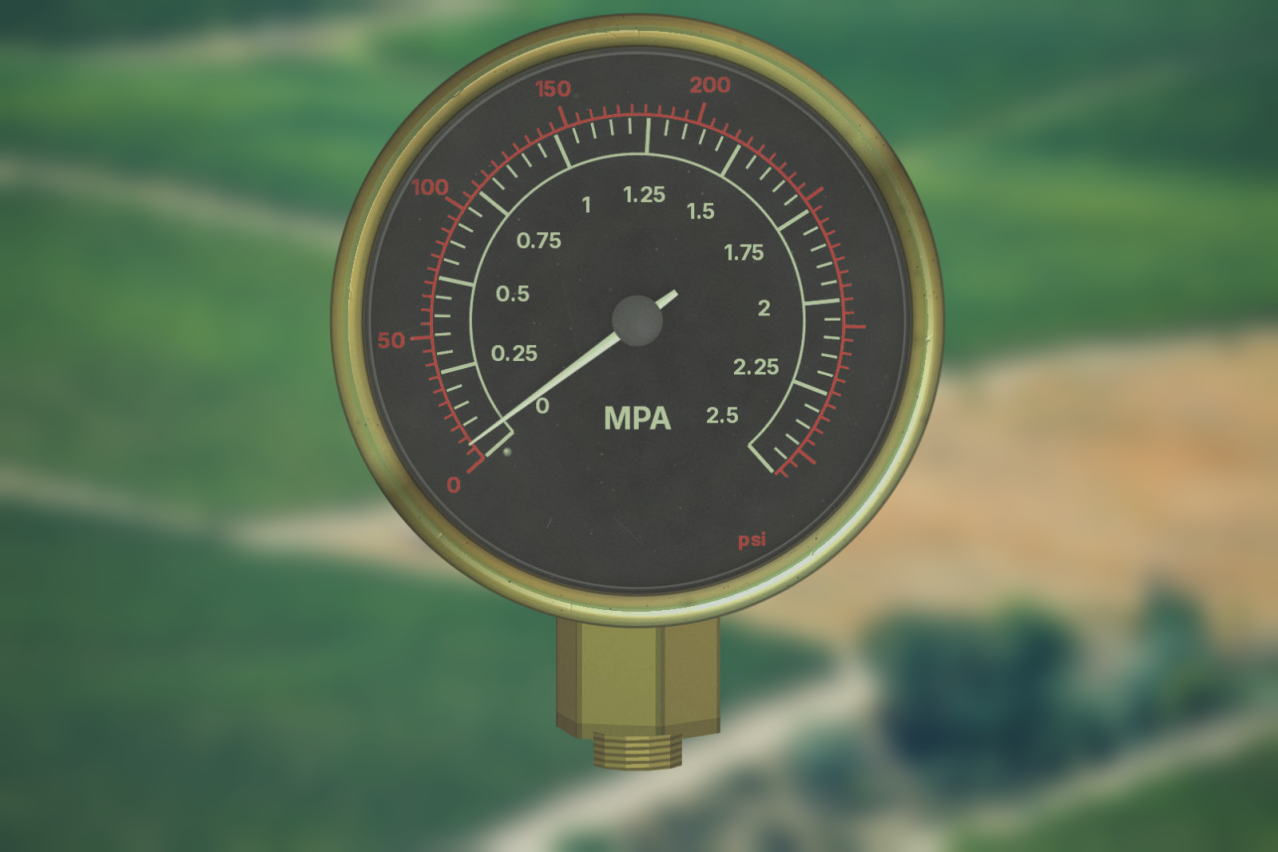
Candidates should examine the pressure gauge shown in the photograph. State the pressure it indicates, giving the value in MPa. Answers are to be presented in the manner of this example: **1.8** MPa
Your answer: **0.05** MPa
